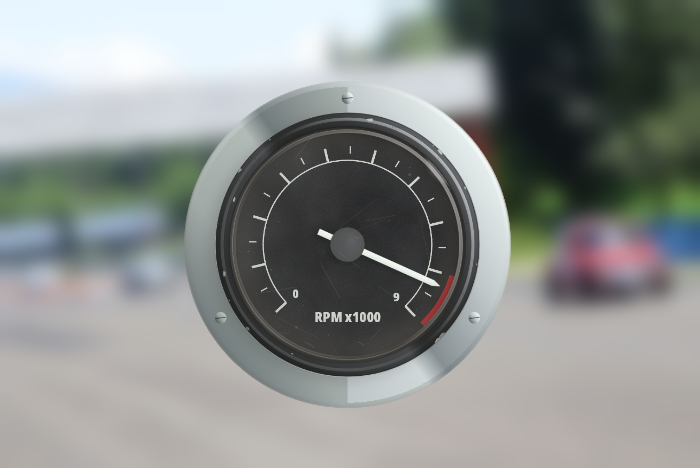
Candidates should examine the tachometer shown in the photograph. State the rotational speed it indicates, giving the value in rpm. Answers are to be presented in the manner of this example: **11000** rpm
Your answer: **8250** rpm
